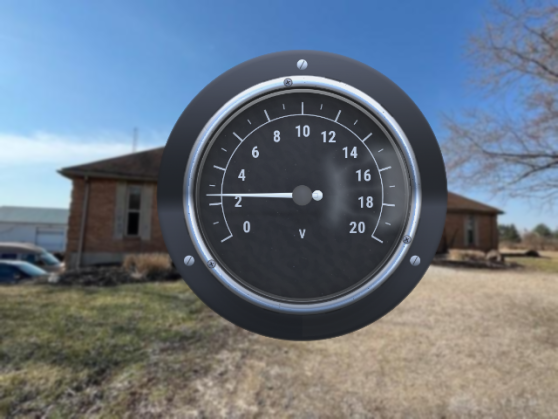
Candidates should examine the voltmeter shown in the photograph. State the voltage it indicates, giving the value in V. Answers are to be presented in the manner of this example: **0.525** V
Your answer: **2.5** V
